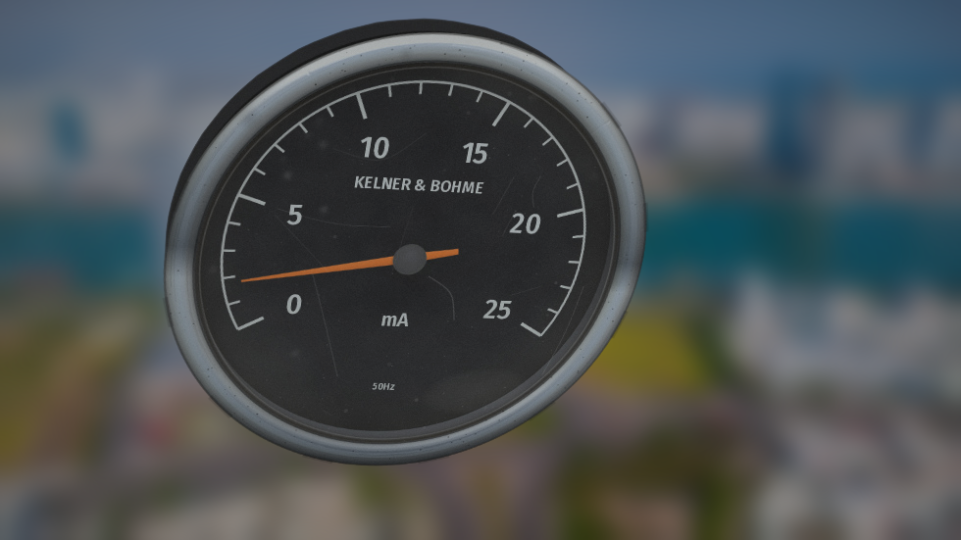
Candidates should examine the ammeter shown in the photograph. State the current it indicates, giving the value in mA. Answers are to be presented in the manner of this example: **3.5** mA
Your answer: **2** mA
